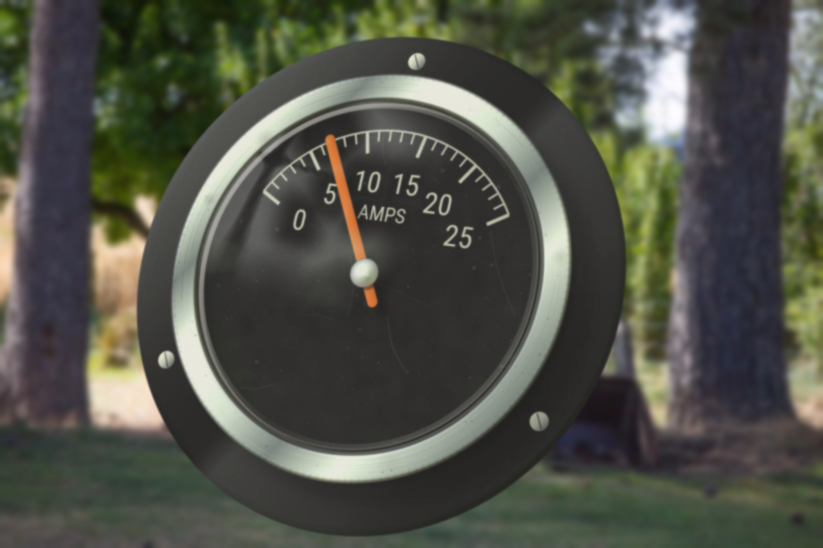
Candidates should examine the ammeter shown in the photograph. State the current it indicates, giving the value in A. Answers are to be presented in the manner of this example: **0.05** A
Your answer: **7** A
